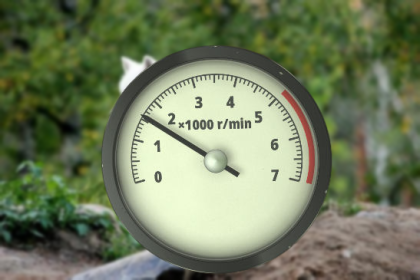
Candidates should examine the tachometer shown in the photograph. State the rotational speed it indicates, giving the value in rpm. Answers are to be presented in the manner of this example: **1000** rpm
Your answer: **1600** rpm
